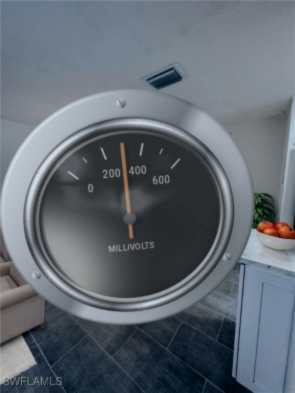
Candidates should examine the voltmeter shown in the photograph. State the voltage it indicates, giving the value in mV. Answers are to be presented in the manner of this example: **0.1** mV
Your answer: **300** mV
